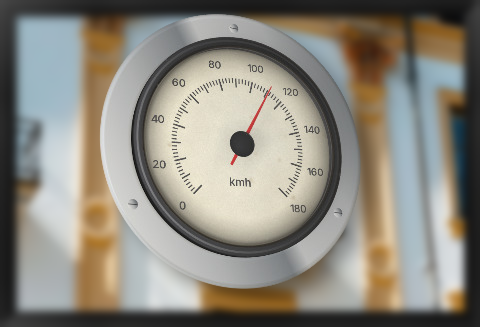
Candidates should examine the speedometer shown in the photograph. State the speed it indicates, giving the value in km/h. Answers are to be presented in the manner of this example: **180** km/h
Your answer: **110** km/h
